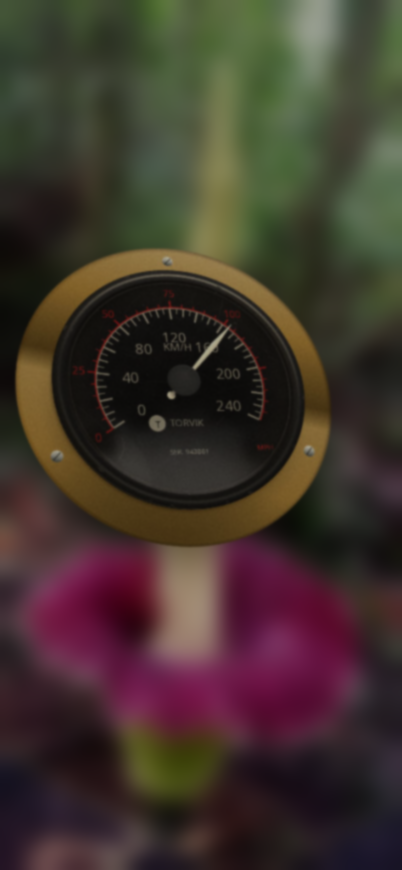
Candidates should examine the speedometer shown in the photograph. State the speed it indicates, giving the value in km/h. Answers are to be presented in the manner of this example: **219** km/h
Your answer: **165** km/h
